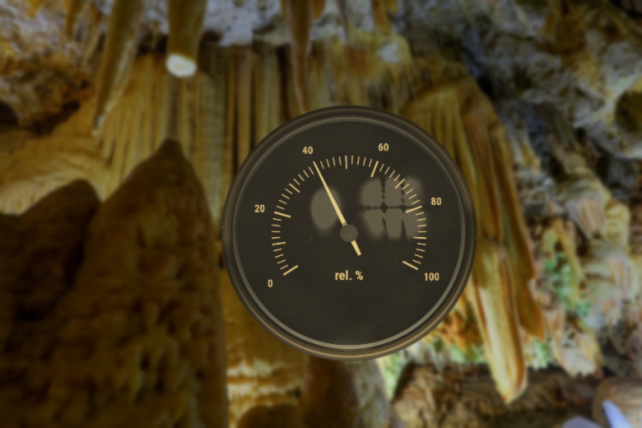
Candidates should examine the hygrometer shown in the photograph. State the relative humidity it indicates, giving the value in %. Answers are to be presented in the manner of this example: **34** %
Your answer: **40** %
